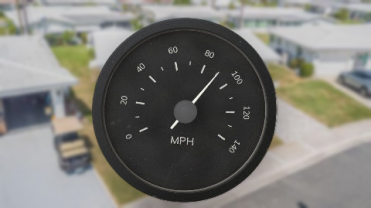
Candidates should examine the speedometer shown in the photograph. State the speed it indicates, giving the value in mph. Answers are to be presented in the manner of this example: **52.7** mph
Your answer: **90** mph
